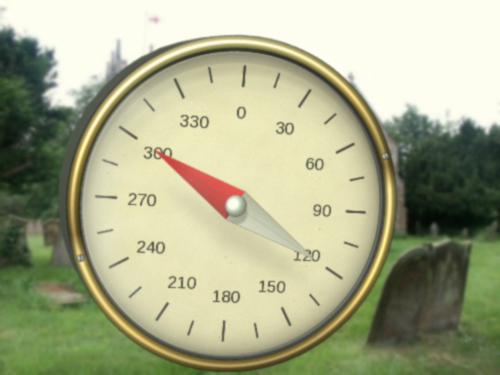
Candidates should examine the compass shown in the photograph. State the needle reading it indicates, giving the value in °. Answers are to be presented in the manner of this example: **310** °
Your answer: **300** °
